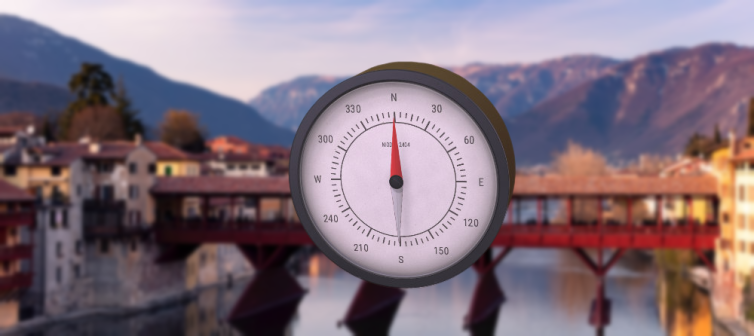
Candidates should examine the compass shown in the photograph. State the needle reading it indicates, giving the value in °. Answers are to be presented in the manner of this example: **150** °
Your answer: **0** °
